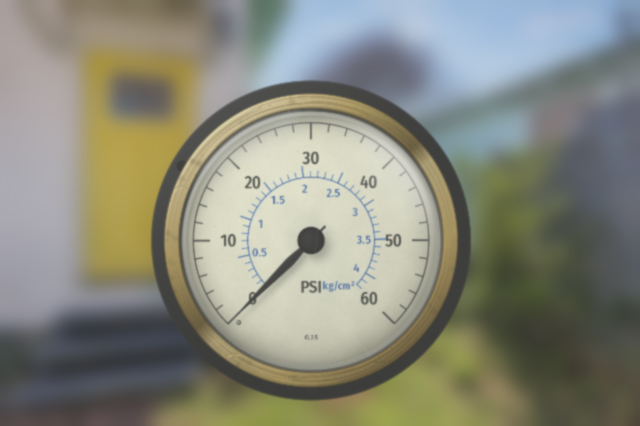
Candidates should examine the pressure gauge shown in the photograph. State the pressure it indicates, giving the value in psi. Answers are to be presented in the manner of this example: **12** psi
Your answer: **0** psi
